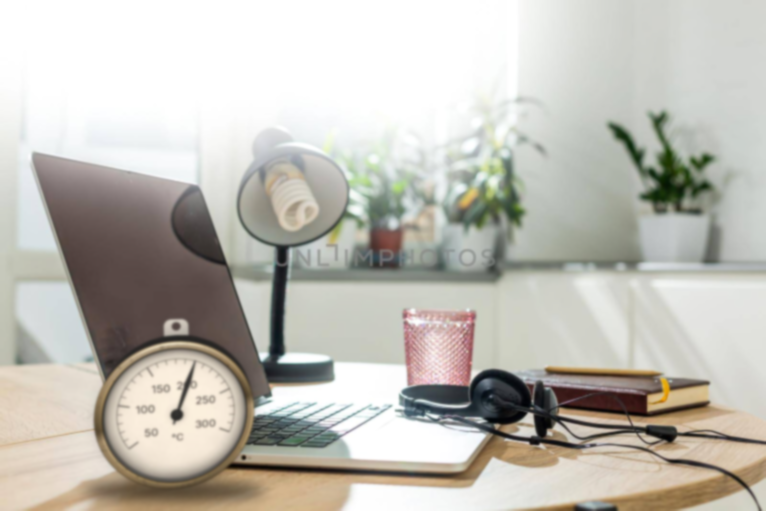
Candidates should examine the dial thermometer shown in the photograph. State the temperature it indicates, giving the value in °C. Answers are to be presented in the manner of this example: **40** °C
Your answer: **200** °C
